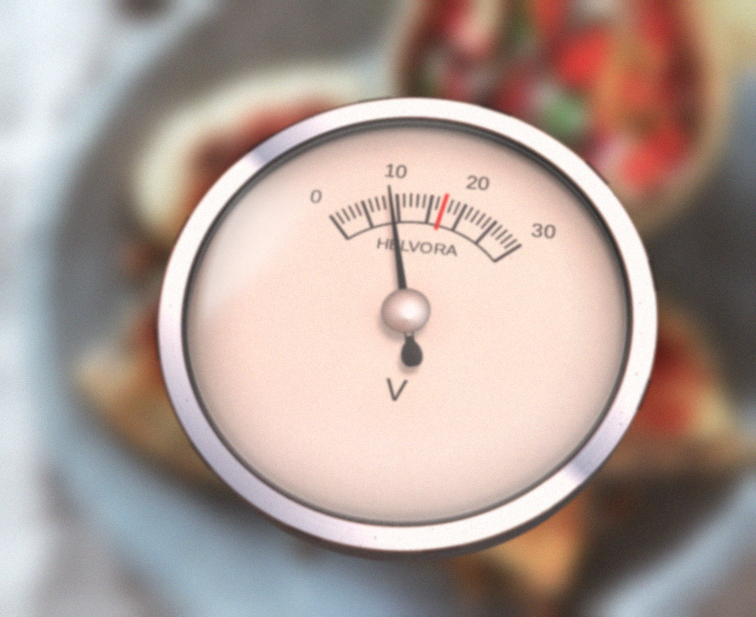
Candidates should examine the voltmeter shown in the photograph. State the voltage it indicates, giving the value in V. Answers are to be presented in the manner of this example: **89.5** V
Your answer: **9** V
